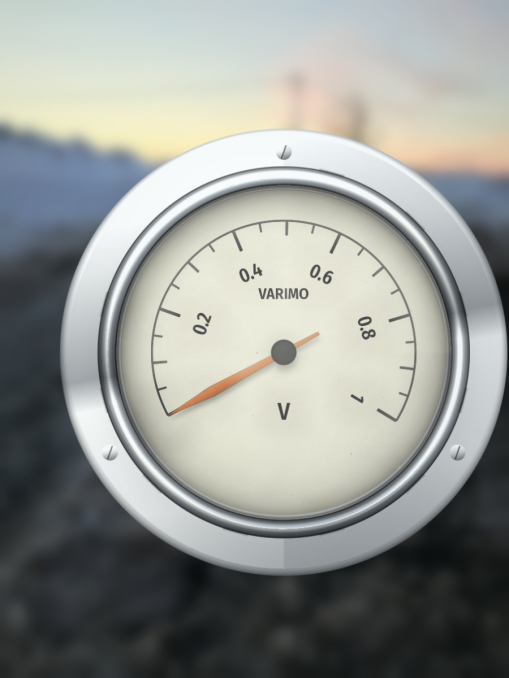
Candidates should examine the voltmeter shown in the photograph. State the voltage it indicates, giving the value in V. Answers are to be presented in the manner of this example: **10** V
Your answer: **0** V
